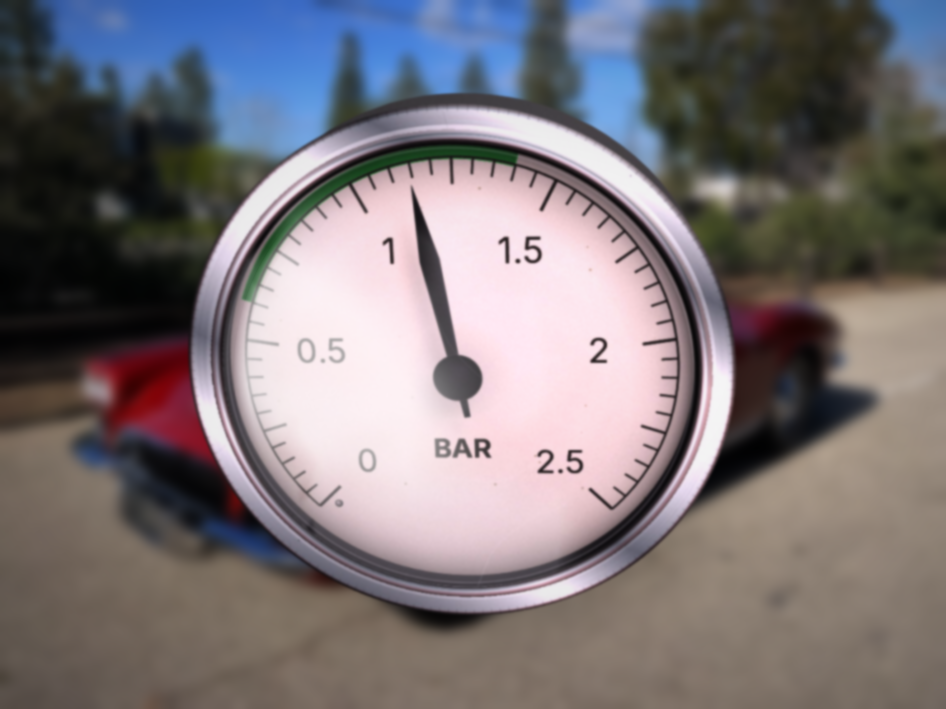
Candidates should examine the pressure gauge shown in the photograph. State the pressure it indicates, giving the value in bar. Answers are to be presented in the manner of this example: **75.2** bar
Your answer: **1.15** bar
